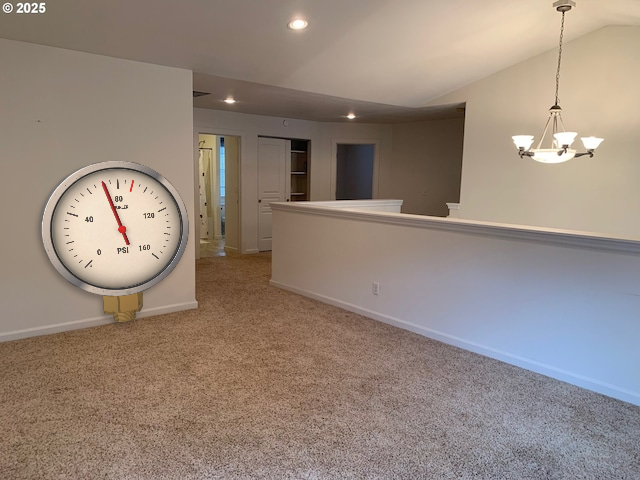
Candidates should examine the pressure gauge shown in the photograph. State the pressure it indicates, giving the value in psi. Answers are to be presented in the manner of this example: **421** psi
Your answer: **70** psi
